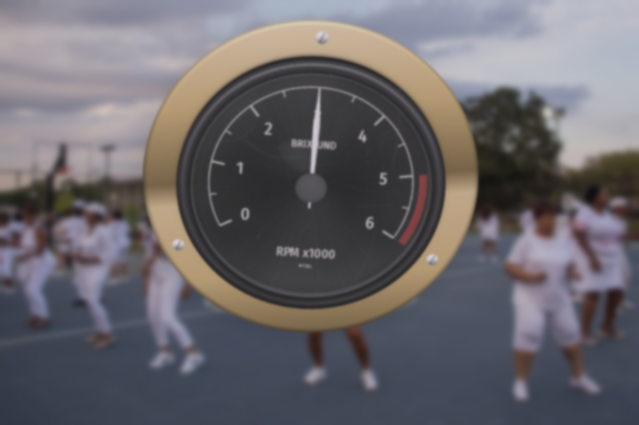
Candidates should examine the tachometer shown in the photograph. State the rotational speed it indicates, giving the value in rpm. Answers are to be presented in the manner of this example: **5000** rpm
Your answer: **3000** rpm
